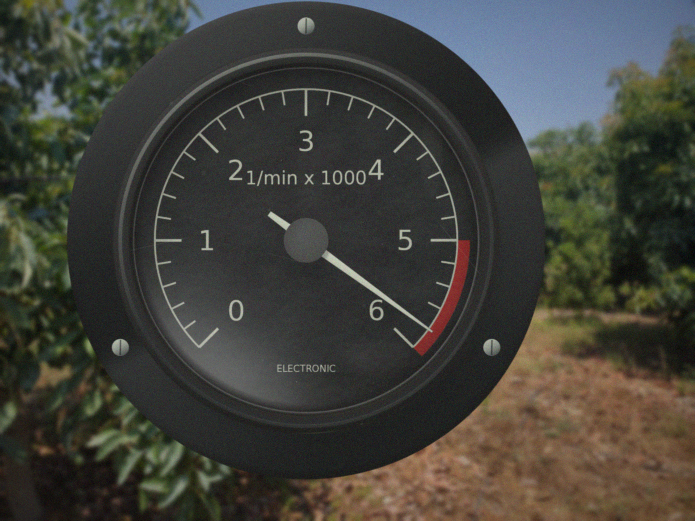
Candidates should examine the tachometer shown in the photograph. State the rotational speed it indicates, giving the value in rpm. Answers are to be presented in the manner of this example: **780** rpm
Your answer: **5800** rpm
